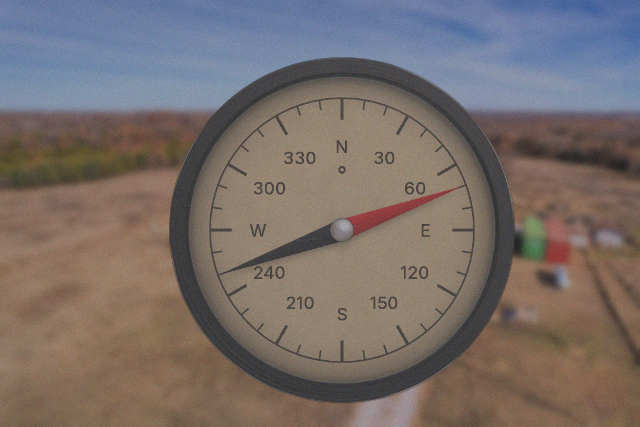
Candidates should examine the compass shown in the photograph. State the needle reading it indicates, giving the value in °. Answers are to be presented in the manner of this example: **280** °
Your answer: **70** °
